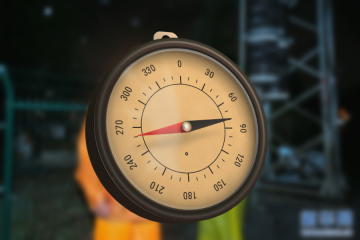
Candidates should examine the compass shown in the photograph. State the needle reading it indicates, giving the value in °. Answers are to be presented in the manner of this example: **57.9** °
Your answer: **260** °
